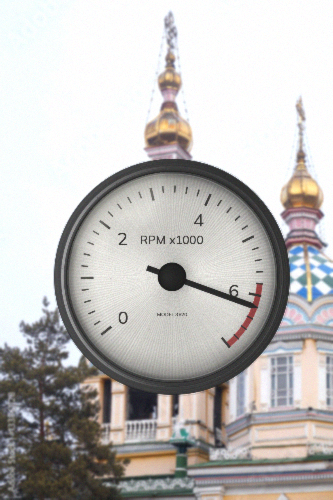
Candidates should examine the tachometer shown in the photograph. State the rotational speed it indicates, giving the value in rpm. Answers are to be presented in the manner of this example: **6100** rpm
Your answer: **6200** rpm
